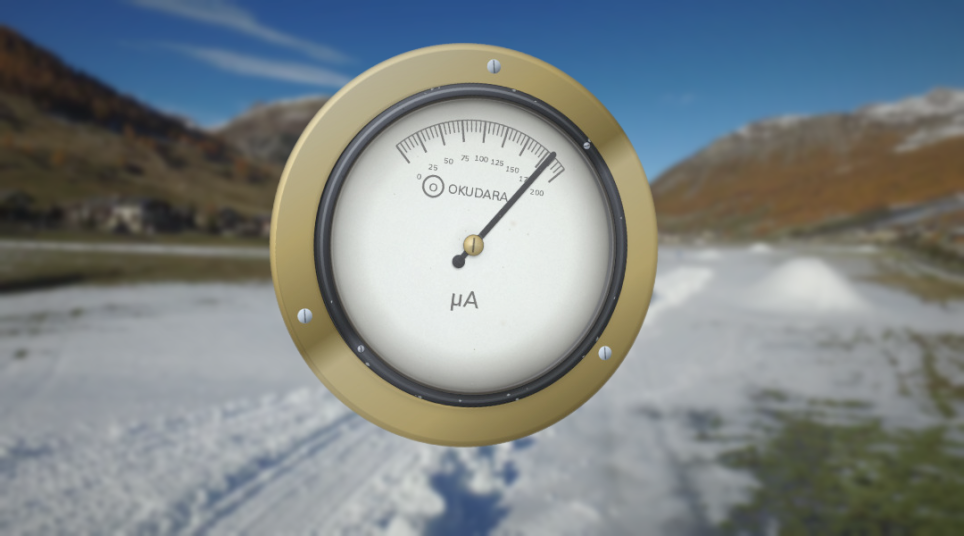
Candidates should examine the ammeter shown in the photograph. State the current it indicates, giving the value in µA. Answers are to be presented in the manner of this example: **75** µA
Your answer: **180** µA
